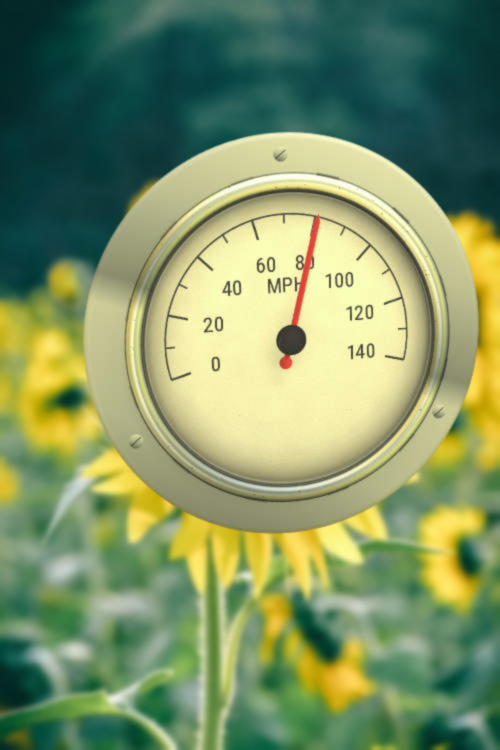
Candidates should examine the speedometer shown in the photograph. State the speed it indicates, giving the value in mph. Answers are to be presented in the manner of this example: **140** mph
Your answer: **80** mph
